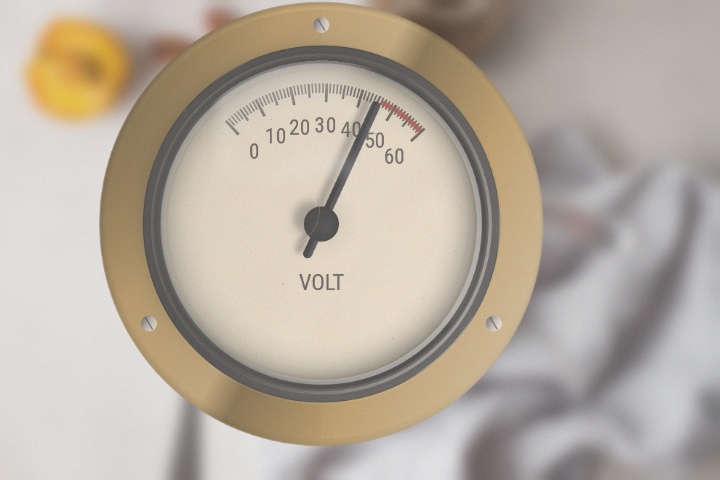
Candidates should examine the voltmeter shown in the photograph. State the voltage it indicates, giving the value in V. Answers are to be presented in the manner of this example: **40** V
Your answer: **45** V
